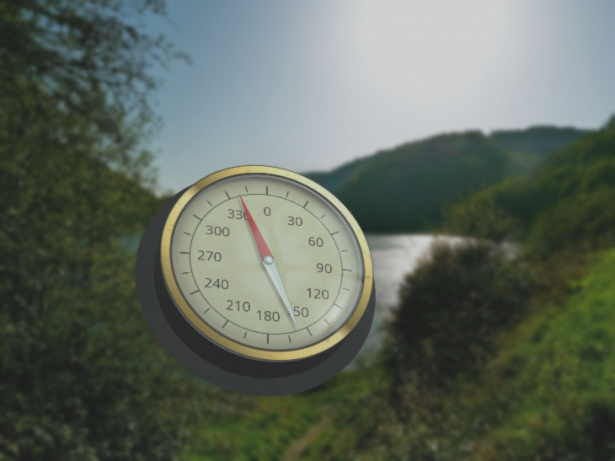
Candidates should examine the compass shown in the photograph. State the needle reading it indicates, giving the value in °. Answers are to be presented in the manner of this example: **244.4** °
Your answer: **337.5** °
